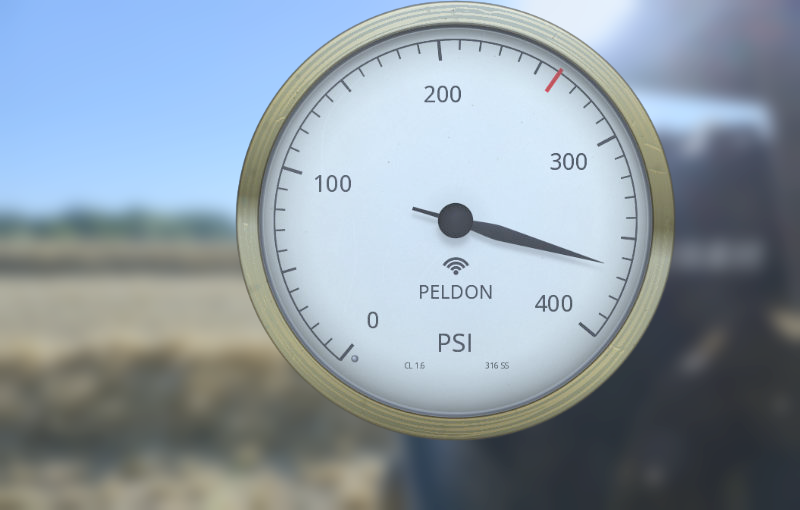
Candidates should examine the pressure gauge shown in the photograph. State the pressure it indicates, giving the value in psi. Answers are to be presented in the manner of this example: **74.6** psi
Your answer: **365** psi
